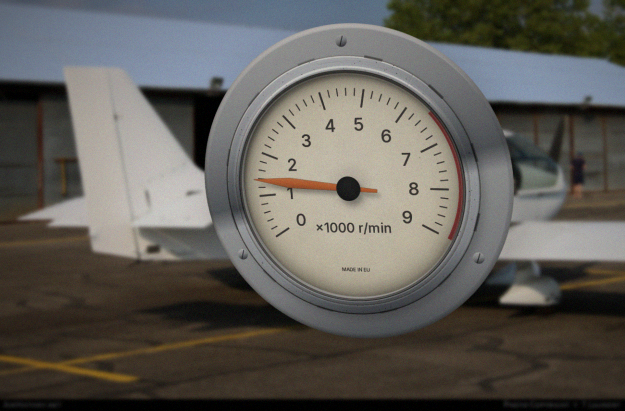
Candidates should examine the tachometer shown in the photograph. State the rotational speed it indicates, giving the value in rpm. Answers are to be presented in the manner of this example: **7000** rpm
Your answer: **1400** rpm
